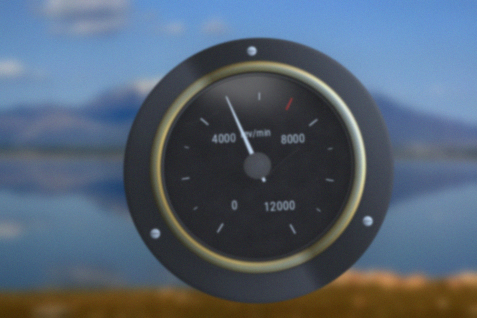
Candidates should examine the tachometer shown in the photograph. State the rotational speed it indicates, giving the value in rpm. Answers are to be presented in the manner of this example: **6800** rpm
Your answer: **5000** rpm
